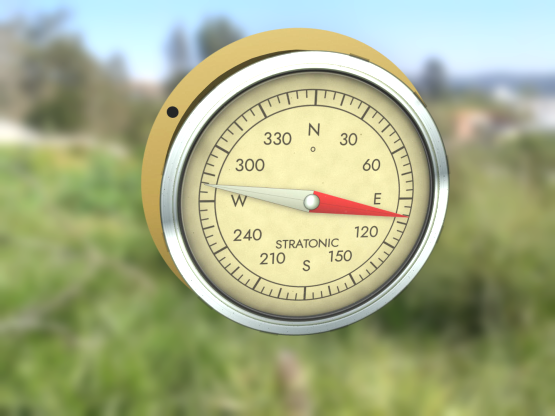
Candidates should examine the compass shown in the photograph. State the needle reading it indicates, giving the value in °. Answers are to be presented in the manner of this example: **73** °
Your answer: **100** °
